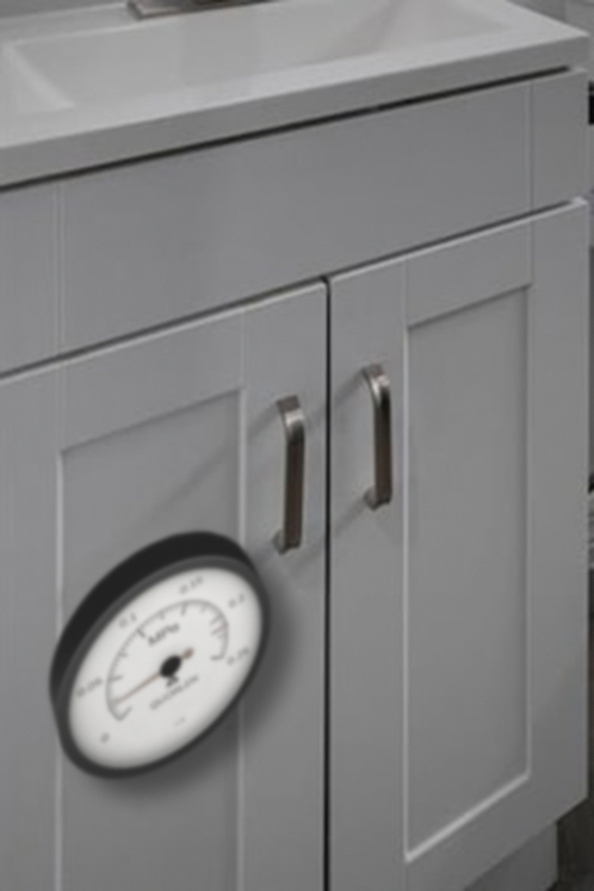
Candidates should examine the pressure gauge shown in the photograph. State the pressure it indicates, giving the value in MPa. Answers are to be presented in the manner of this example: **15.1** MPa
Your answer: **0.025** MPa
